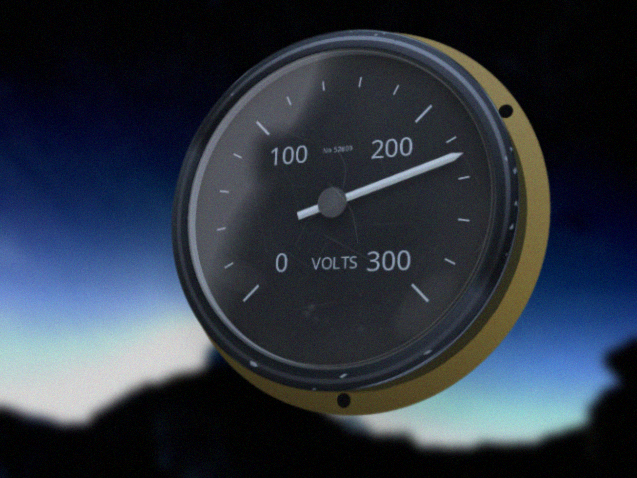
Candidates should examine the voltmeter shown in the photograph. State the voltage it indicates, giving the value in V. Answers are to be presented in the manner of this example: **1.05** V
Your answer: **230** V
